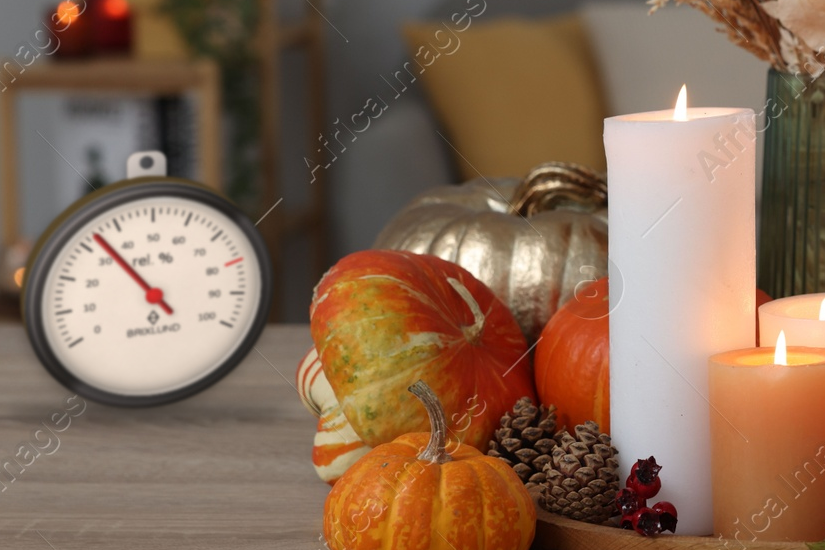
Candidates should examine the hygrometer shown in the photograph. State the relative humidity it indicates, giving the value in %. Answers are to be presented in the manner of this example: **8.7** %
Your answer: **34** %
